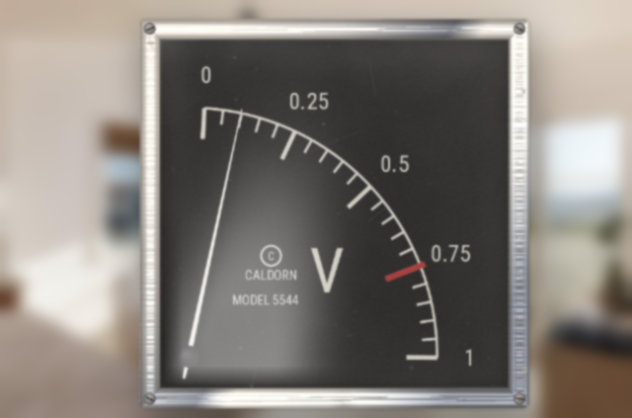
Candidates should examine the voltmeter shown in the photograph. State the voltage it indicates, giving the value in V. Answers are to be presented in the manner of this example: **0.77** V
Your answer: **0.1** V
